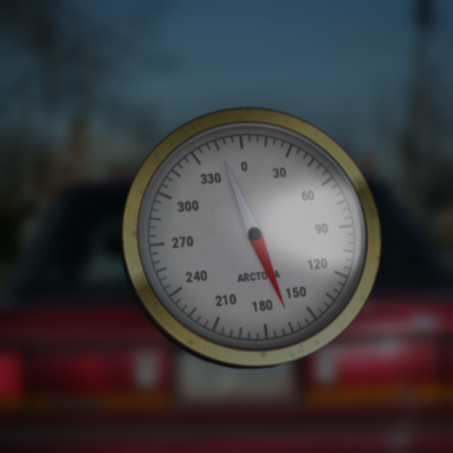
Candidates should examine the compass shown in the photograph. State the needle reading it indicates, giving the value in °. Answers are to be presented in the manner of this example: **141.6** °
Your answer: **165** °
